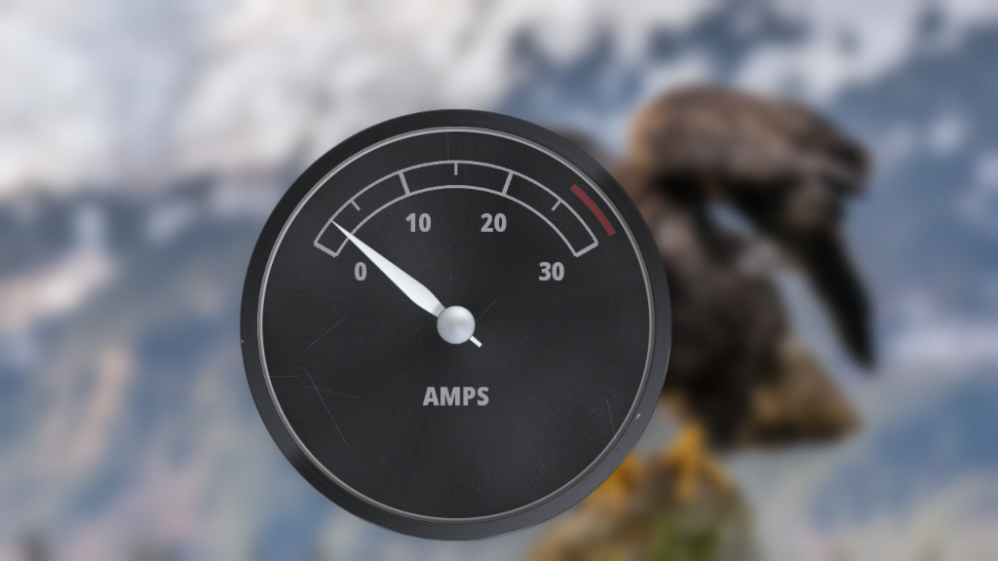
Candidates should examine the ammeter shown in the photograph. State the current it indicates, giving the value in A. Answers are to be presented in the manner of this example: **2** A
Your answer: **2.5** A
